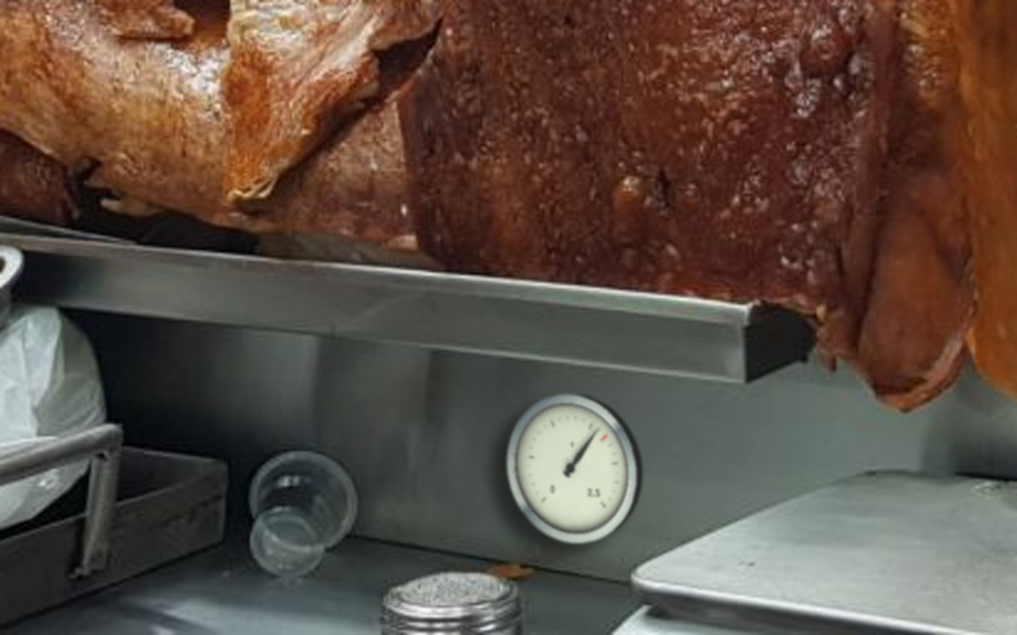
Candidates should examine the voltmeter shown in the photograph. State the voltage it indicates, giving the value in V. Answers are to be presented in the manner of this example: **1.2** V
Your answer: **1.6** V
